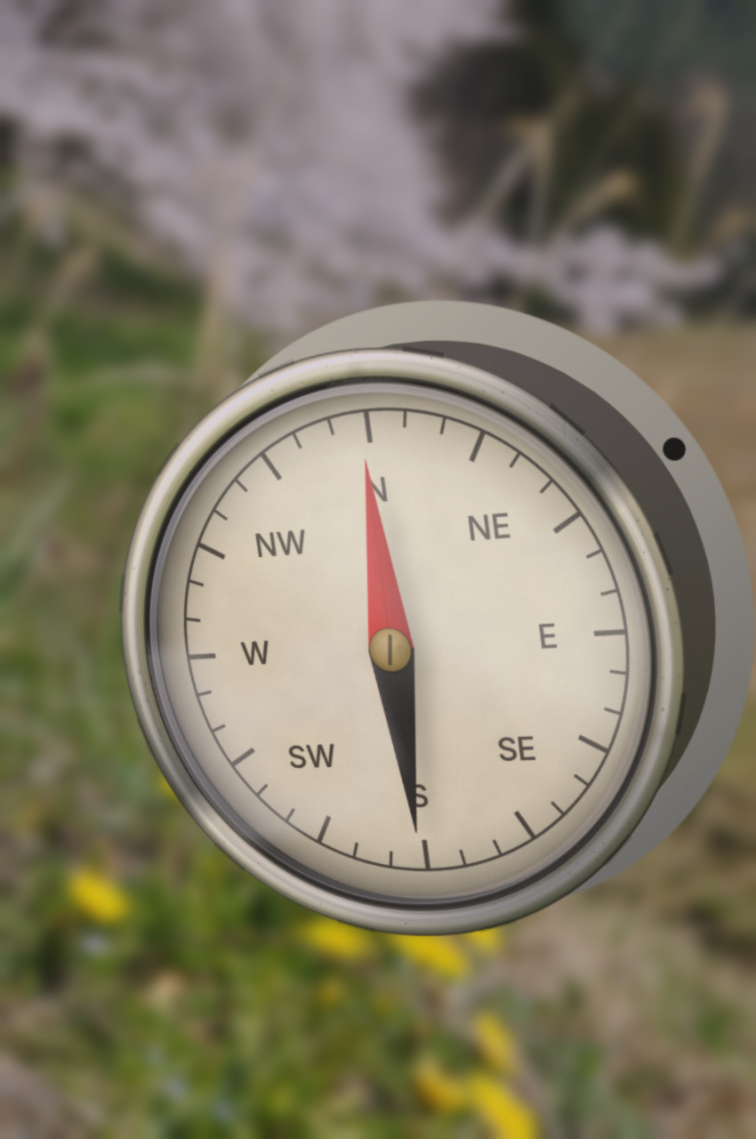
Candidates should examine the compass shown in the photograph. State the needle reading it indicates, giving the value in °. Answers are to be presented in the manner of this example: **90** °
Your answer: **0** °
